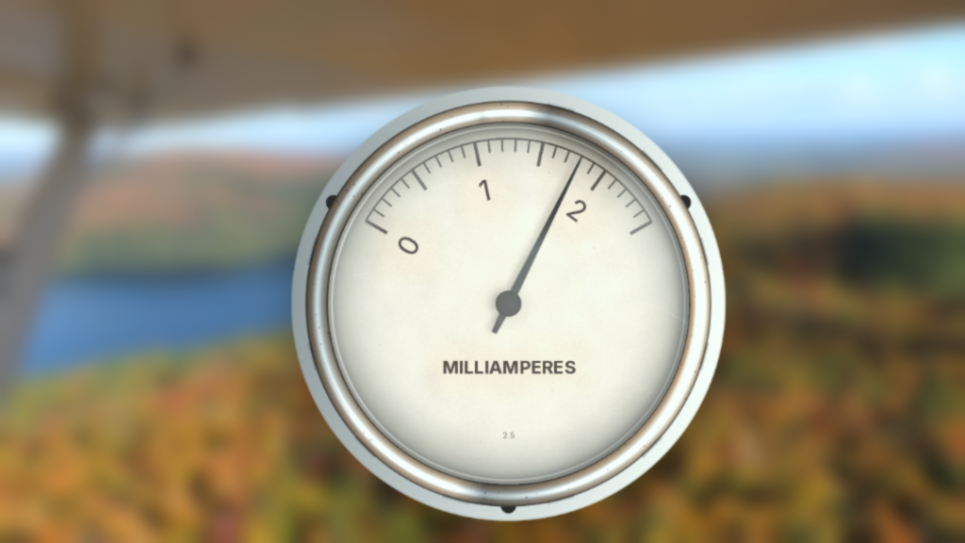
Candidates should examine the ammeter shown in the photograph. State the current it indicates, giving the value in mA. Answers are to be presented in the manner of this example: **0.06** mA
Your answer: **1.8** mA
